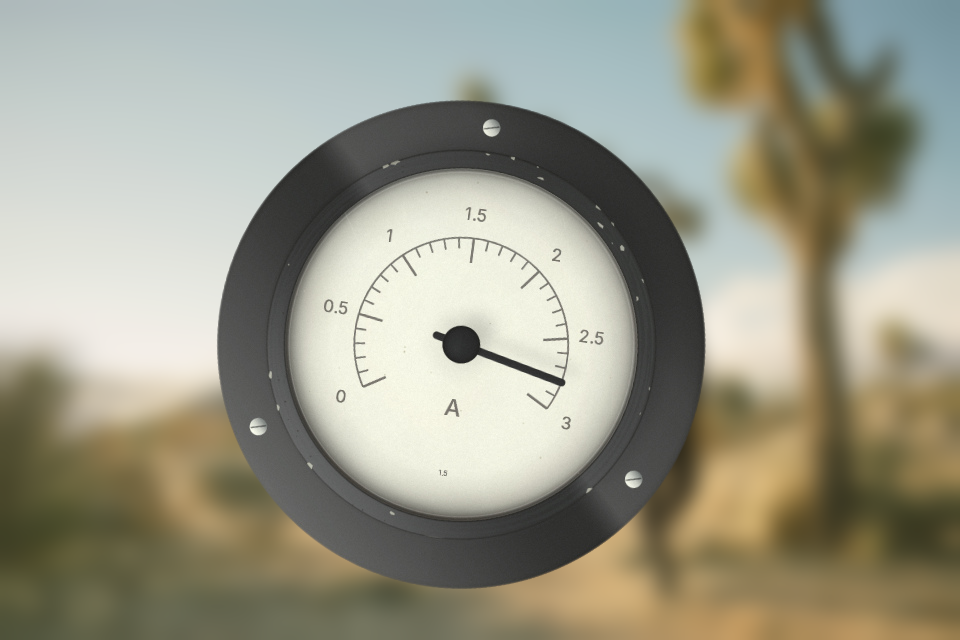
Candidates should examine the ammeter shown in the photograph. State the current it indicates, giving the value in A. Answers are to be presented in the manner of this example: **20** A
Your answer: **2.8** A
